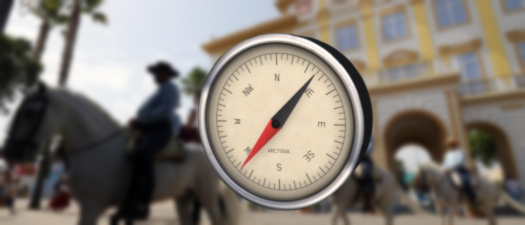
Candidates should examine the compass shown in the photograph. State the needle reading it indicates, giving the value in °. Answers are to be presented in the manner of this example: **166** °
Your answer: **220** °
